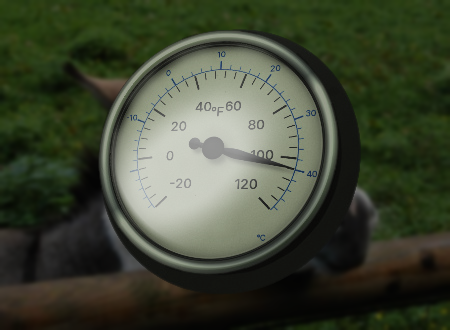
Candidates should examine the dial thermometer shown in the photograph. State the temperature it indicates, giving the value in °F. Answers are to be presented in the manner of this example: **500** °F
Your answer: **104** °F
